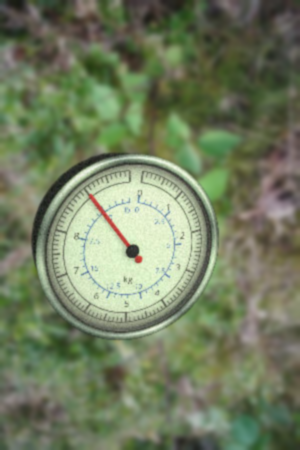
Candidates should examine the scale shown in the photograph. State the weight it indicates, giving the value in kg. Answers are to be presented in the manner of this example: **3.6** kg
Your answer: **9** kg
